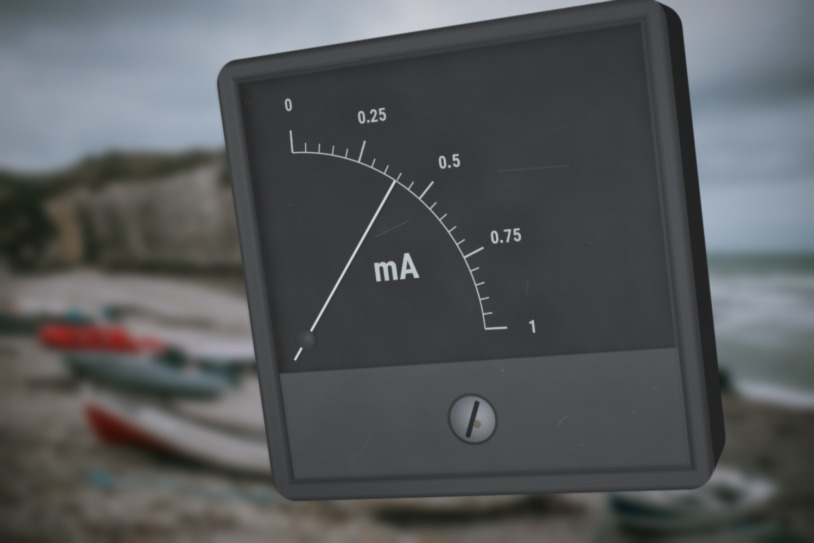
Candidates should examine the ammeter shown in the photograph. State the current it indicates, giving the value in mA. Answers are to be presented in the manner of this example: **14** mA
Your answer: **0.4** mA
